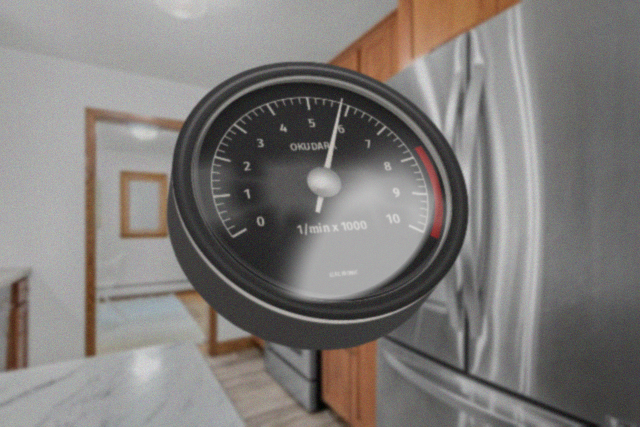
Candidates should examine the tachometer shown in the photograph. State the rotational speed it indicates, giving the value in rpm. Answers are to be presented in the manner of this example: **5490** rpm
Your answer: **5800** rpm
